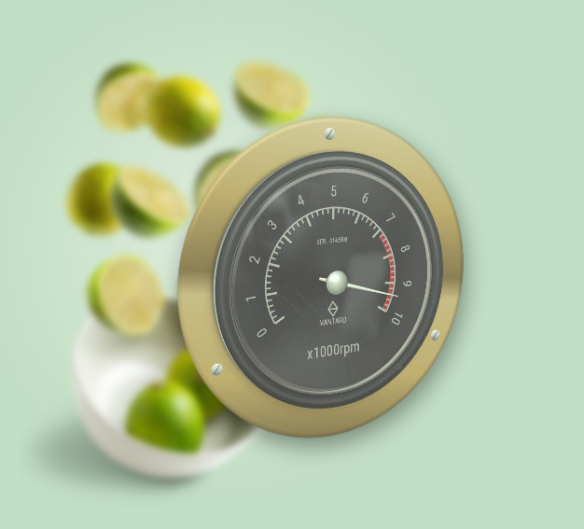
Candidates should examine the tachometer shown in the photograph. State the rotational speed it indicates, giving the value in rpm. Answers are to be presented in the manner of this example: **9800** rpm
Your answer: **9400** rpm
